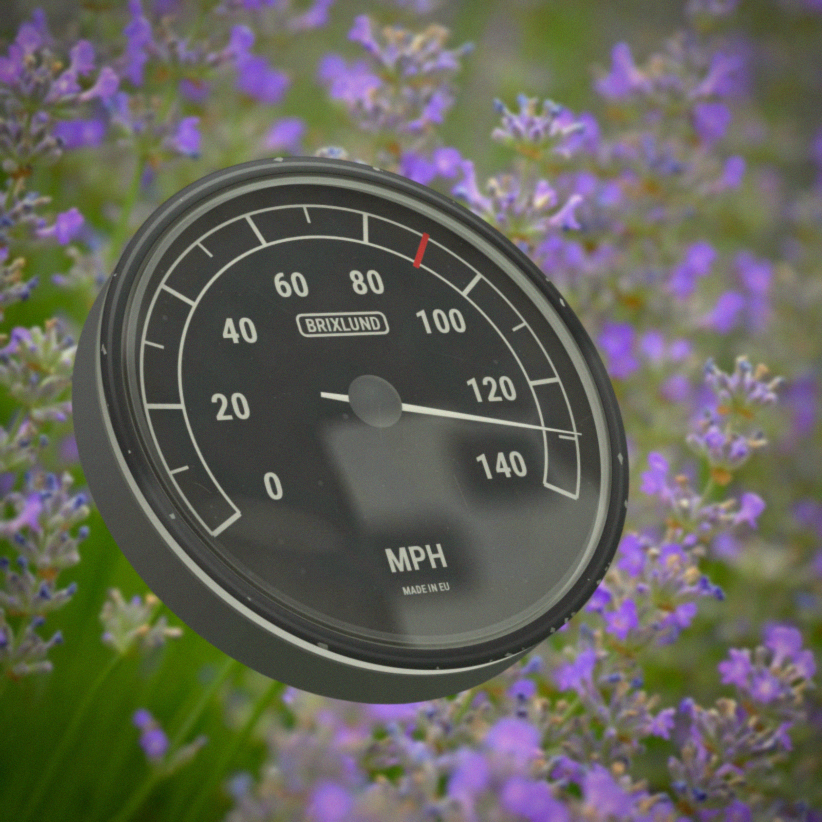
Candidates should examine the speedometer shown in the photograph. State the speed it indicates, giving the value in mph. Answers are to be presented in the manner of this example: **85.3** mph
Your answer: **130** mph
